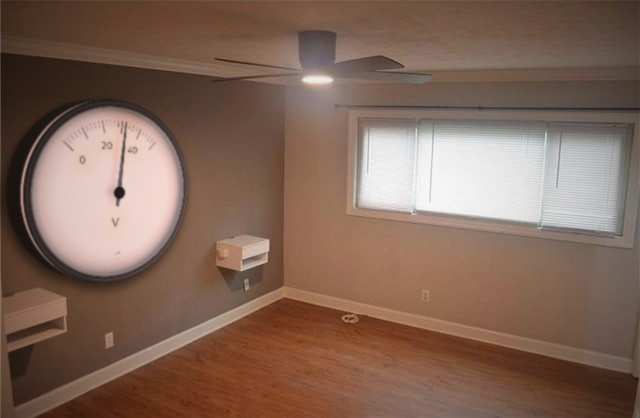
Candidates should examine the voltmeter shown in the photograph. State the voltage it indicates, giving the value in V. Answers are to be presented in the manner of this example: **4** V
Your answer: **30** V
